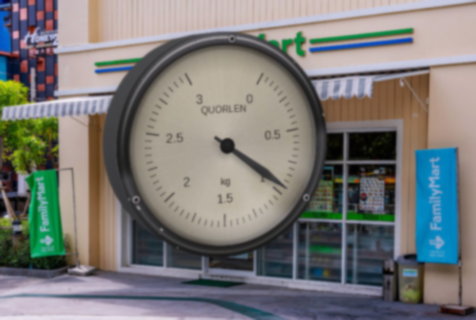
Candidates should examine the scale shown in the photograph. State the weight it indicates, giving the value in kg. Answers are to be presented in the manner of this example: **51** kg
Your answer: **0.95** kg
